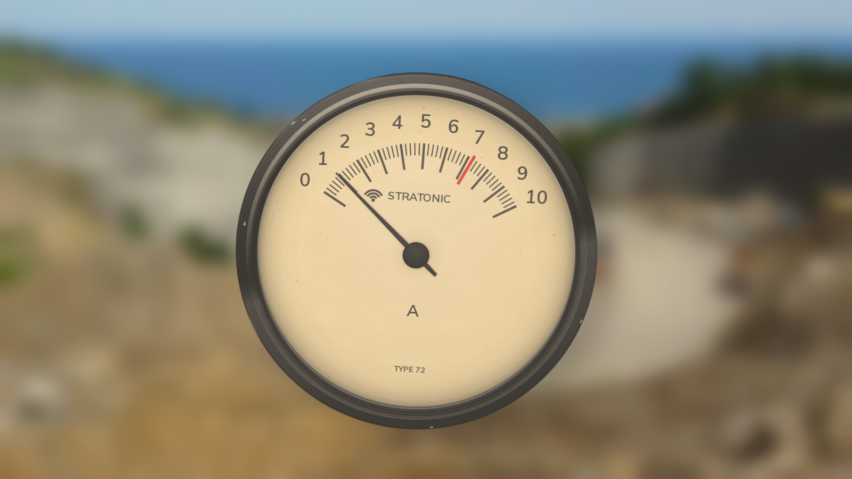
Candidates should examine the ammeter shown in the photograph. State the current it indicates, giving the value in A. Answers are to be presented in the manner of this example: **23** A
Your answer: **1** A
